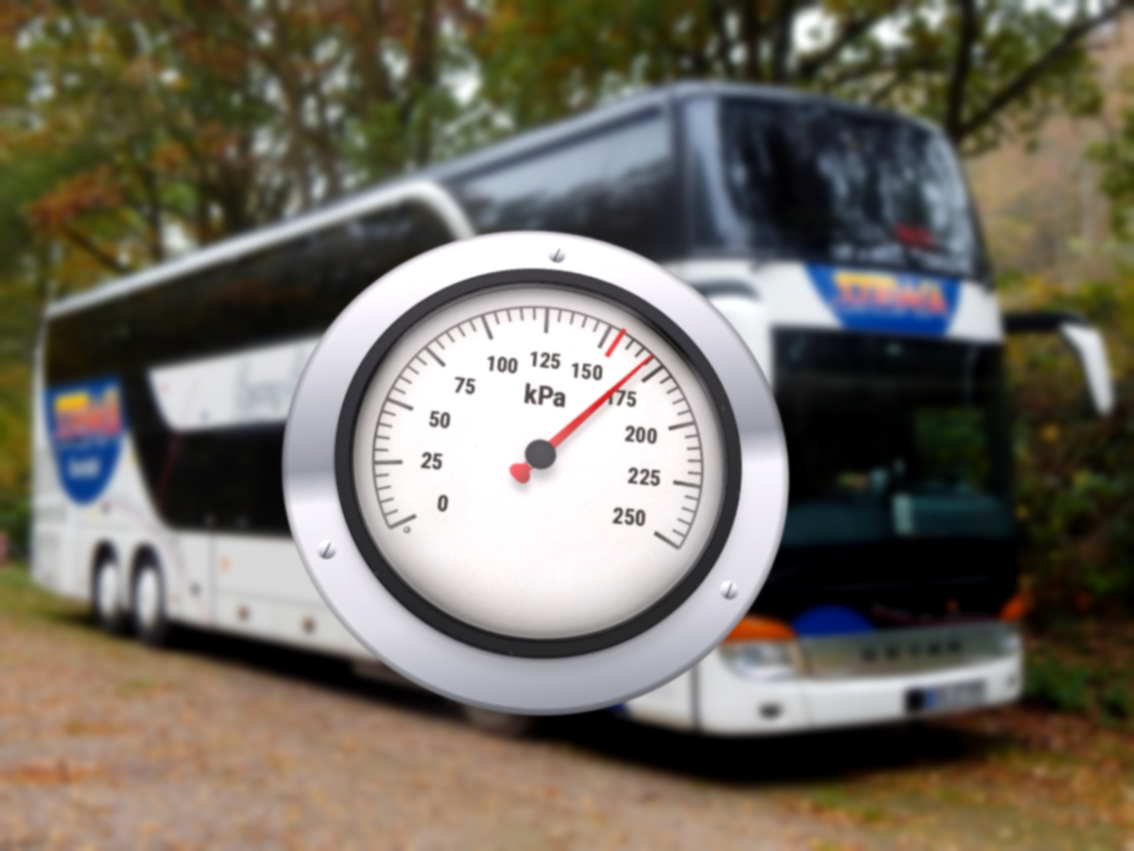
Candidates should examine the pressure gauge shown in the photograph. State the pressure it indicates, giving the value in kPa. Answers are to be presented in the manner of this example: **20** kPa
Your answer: **170** kPa
